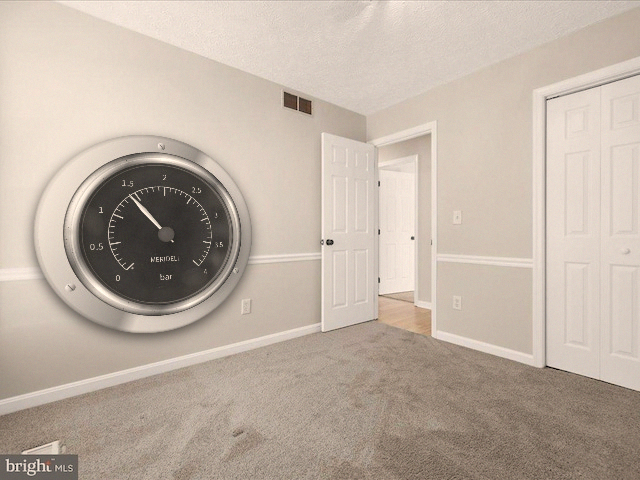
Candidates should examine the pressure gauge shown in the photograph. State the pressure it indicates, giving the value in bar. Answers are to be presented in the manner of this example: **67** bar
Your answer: **1.4** bar
